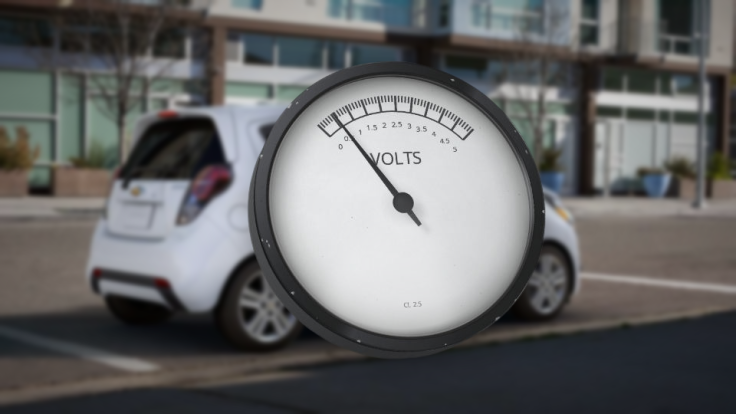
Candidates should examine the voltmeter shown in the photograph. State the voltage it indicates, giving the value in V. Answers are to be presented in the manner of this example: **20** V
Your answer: **0.5** V
